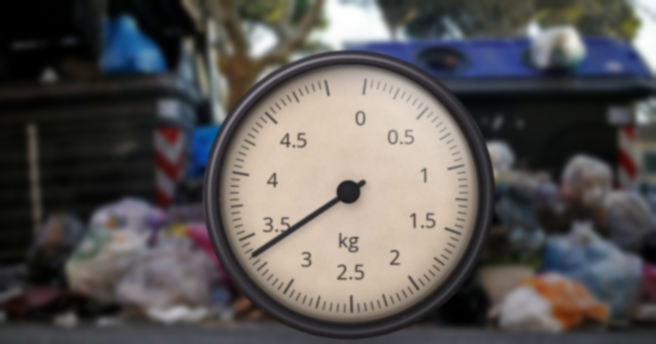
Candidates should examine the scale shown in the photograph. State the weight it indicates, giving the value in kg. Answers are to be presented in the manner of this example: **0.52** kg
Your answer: **3.35** kg
